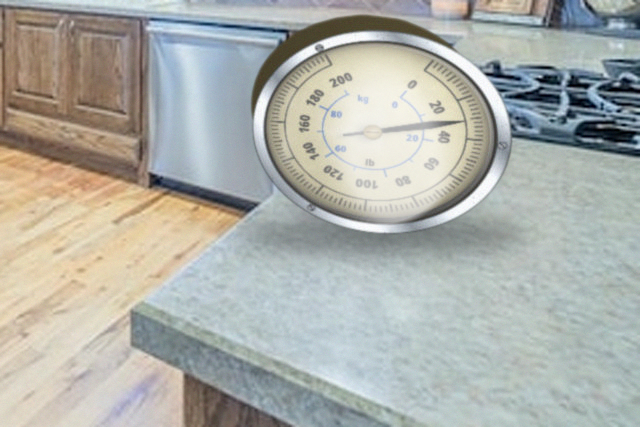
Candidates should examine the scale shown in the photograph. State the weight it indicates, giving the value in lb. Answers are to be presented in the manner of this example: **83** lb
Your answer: **30** lb
